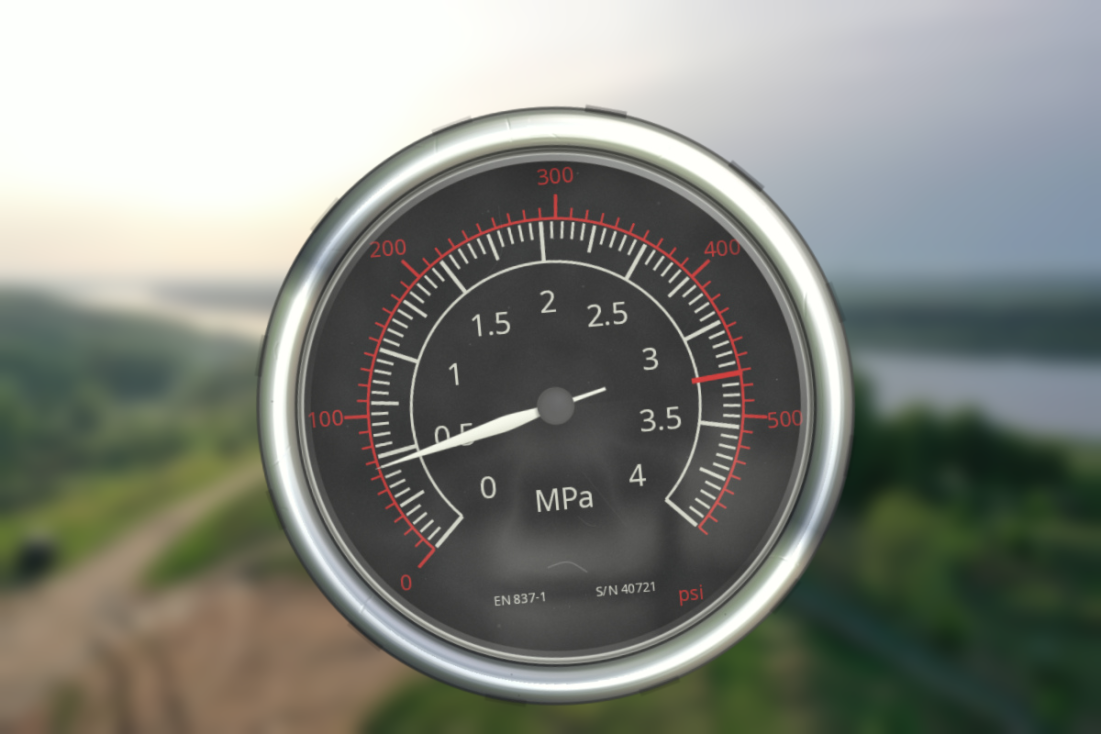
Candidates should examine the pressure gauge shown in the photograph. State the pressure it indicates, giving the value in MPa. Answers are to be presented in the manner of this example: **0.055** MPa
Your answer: **0.45** MPa
